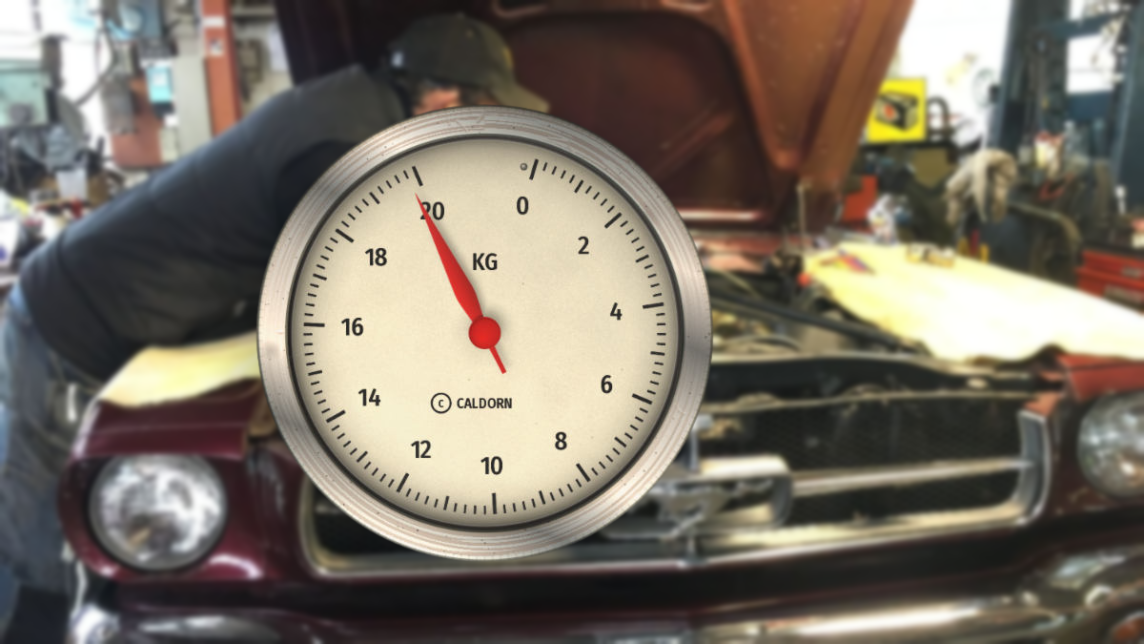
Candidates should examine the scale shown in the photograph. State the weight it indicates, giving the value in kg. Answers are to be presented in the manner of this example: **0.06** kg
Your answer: **19.8** kg
